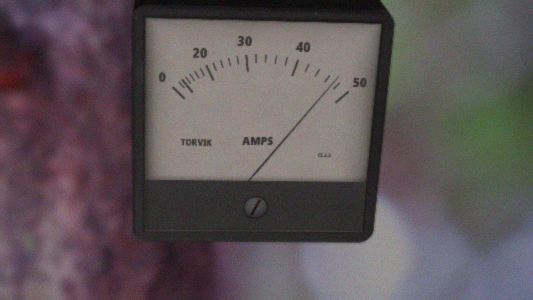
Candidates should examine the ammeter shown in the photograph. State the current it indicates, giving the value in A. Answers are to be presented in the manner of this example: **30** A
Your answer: **47** A
